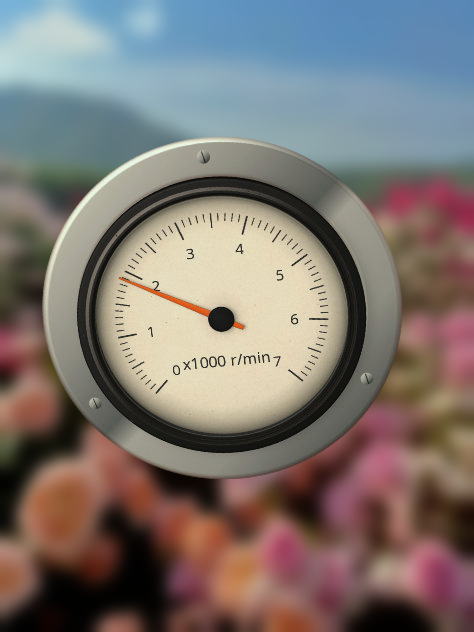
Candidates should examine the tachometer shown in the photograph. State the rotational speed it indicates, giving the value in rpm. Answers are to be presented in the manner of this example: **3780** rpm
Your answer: **1900** rpm
